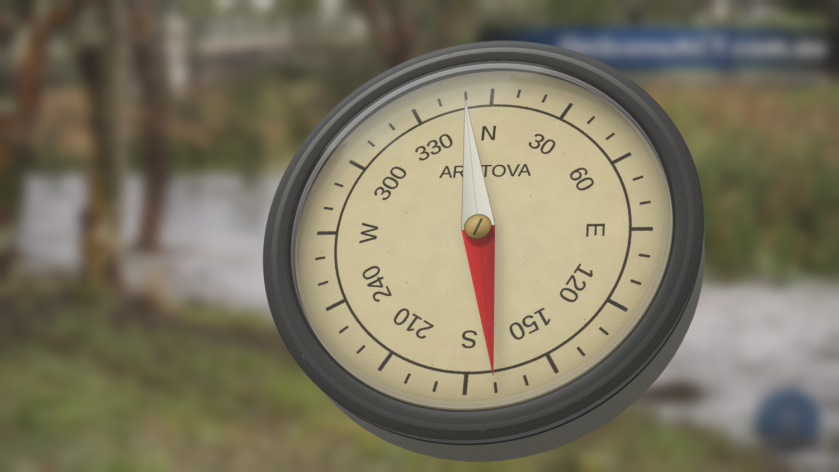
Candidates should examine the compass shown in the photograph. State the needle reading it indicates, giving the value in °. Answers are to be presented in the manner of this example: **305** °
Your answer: **170** °
